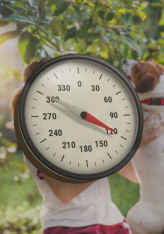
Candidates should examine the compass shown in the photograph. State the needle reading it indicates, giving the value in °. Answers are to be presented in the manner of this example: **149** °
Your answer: **120** °
